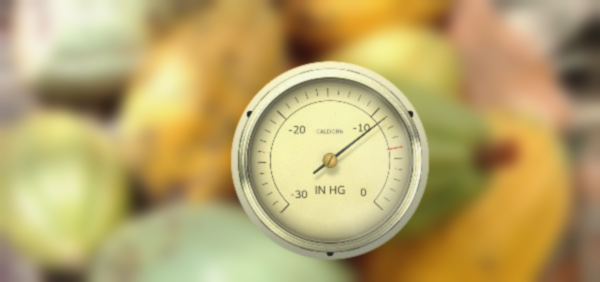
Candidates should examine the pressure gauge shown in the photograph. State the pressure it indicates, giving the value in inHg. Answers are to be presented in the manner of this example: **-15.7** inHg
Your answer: **-9** inHg
